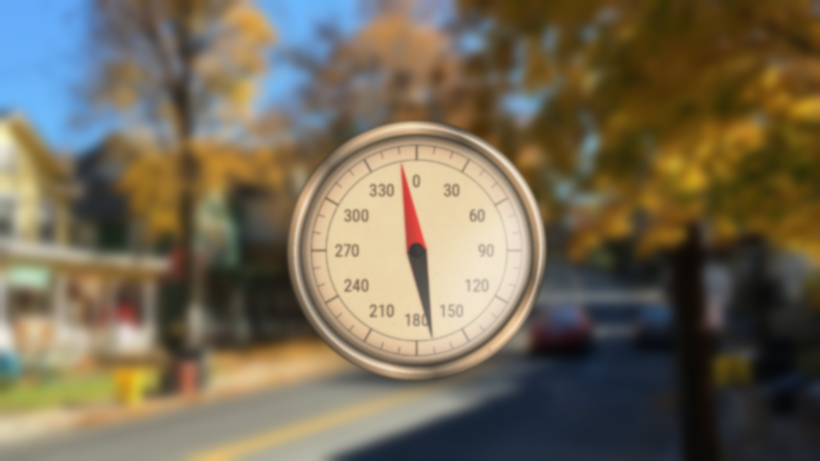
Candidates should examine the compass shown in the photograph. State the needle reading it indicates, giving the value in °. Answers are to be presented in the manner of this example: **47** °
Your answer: **350** °
